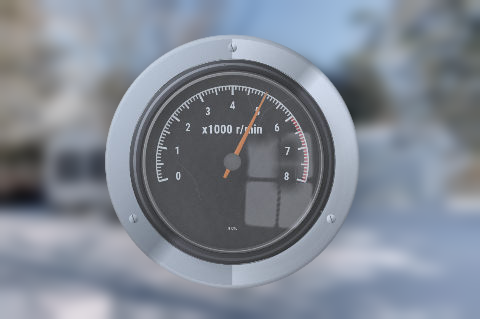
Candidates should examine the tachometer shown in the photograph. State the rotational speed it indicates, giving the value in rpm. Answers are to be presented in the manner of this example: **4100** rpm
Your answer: **5000** rpm
